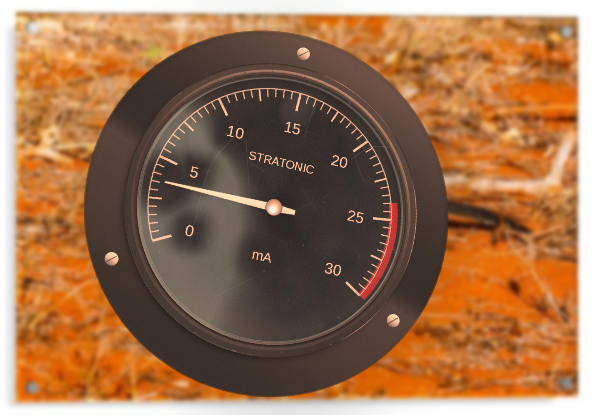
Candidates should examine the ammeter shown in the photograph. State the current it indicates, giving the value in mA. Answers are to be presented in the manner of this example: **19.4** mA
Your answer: **3.5** mA
